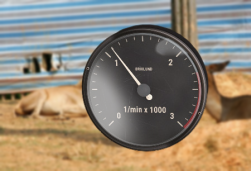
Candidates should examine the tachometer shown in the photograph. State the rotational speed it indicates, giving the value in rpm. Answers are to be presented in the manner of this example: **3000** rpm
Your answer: **1100** rpm
